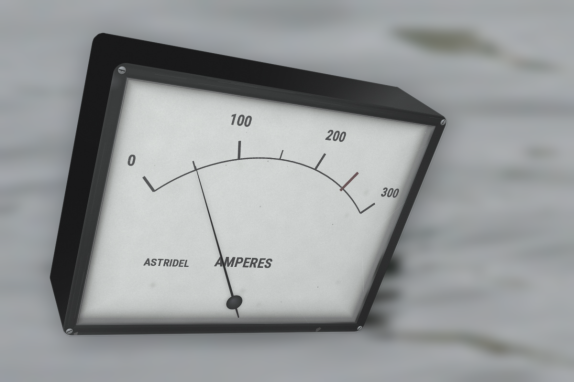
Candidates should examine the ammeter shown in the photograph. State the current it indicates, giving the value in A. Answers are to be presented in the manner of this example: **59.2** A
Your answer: **50** A
